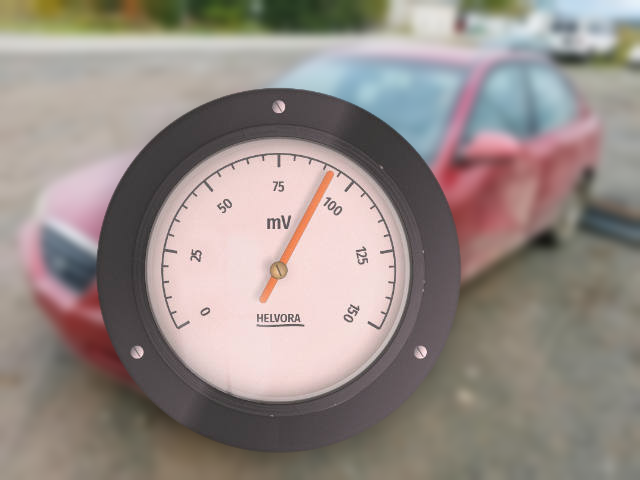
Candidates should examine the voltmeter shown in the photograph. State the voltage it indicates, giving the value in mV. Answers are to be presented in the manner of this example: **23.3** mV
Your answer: **92.5** mV
